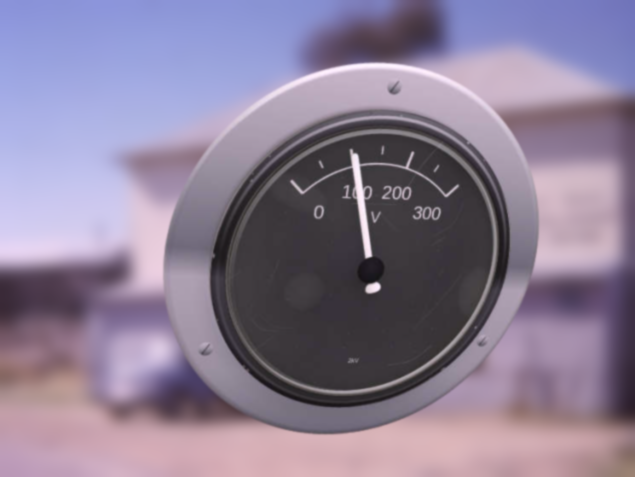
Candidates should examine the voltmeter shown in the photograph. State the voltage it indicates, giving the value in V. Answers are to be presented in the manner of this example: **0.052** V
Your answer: **100** V
